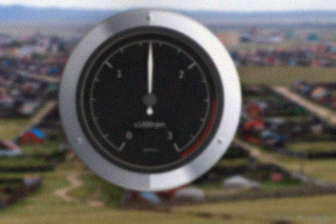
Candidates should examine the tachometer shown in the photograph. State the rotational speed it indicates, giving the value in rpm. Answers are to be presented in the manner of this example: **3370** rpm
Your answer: **1500** rpm
